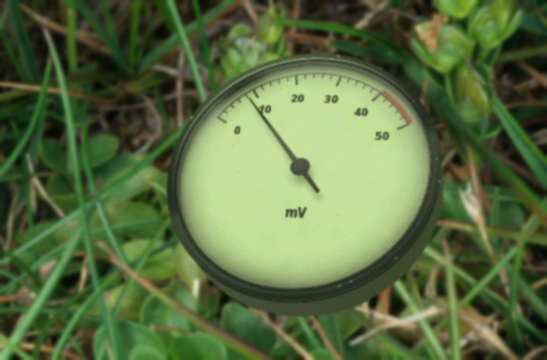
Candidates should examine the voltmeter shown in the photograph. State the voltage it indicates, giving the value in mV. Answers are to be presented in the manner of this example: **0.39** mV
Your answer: **8** mV
